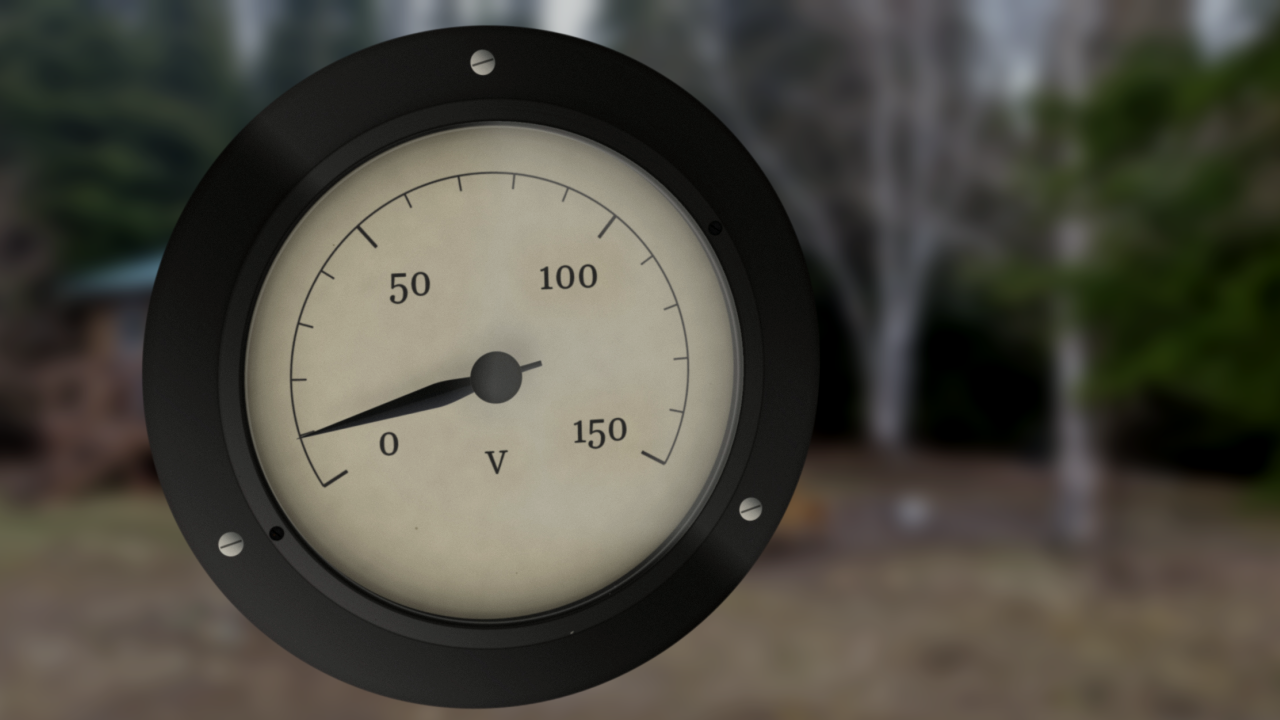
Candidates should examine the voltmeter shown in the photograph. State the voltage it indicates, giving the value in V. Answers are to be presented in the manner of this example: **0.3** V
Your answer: **10** V
